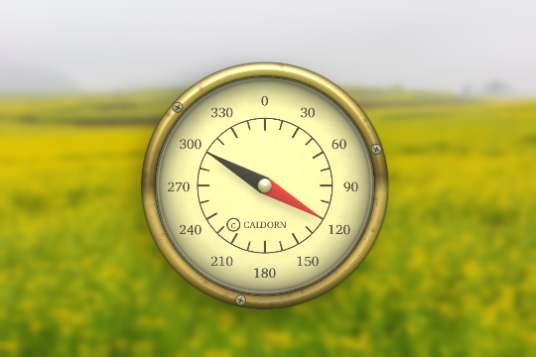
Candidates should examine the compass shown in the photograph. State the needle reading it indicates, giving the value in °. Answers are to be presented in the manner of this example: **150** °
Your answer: **120** °
